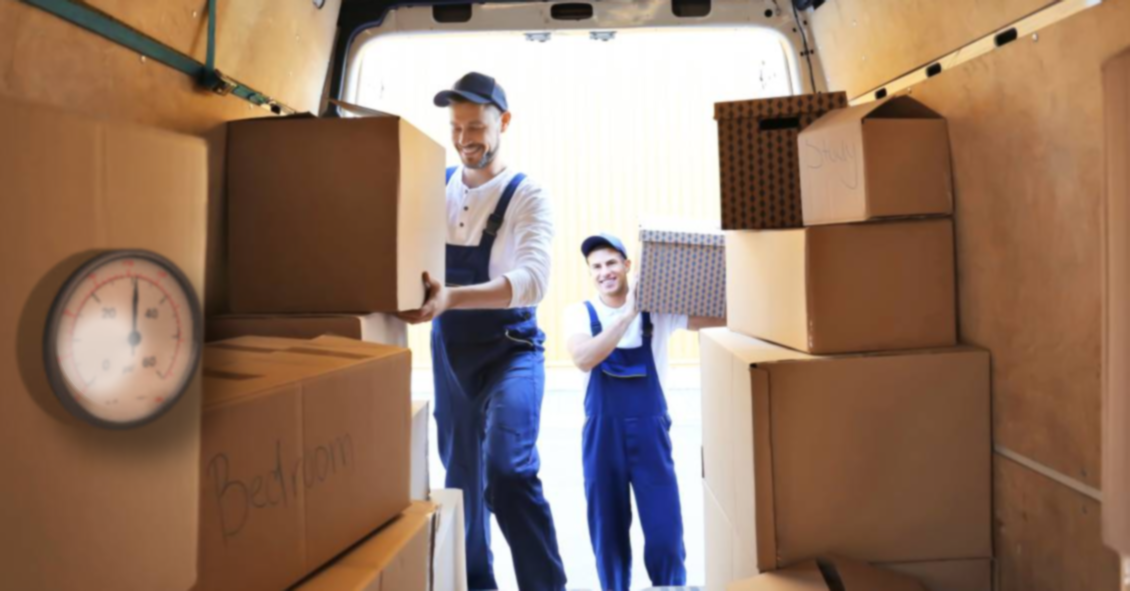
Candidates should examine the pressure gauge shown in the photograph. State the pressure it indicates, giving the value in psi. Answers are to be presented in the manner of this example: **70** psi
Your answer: **30** psi
